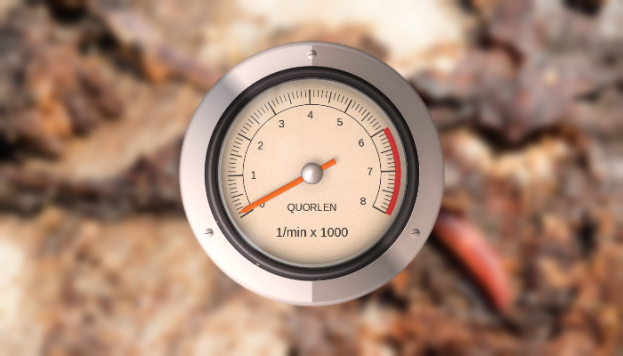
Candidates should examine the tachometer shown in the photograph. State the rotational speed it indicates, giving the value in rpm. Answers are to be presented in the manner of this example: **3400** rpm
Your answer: **100** rpm
